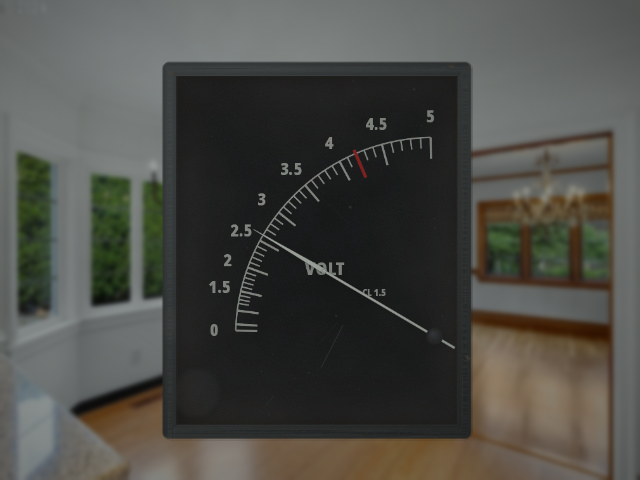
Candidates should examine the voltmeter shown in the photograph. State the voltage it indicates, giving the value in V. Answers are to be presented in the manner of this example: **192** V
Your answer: **2.6** V
